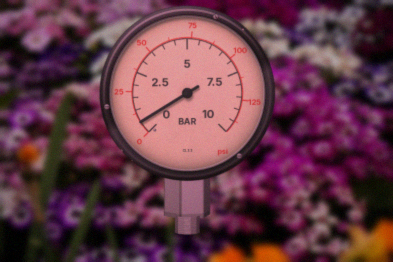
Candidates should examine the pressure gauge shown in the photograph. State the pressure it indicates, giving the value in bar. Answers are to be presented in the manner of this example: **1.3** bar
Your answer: **0.5** bar
